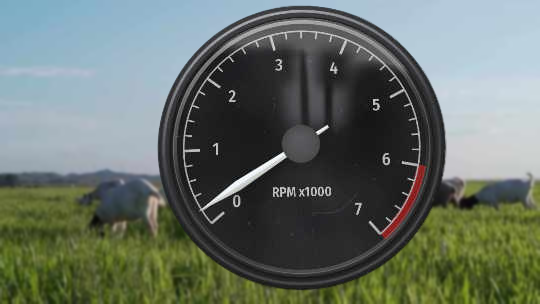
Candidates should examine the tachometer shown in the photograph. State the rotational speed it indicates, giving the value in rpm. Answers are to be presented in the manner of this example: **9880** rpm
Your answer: **200** rpm
